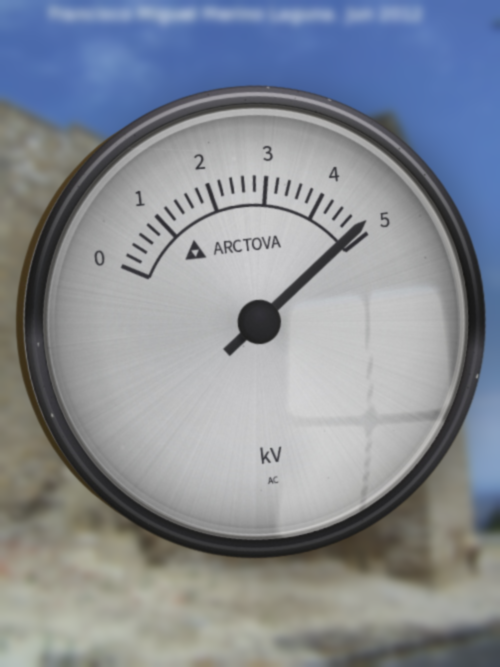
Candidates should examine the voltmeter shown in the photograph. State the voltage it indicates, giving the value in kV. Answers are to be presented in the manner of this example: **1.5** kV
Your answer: **4.8** kV
